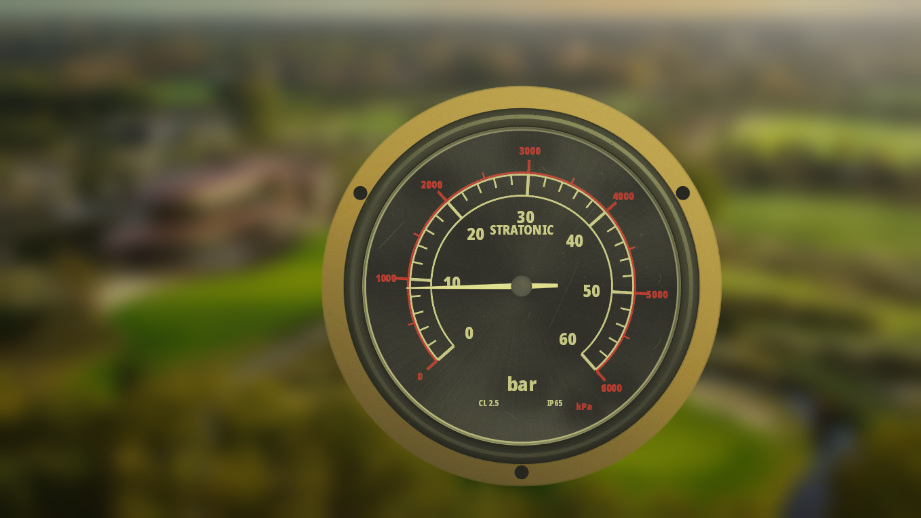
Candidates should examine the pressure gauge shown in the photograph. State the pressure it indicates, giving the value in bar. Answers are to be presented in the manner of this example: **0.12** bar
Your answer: **9** bar
